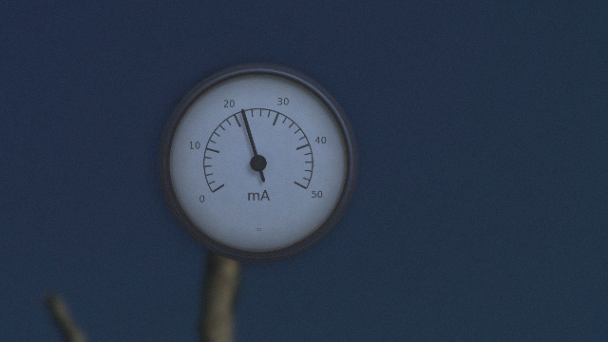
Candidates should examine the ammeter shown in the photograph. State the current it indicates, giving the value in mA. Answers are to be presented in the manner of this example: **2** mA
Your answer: **22** mA
